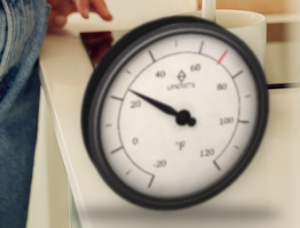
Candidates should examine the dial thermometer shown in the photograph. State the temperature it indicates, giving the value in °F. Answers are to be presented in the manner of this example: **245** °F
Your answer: **25** °F
